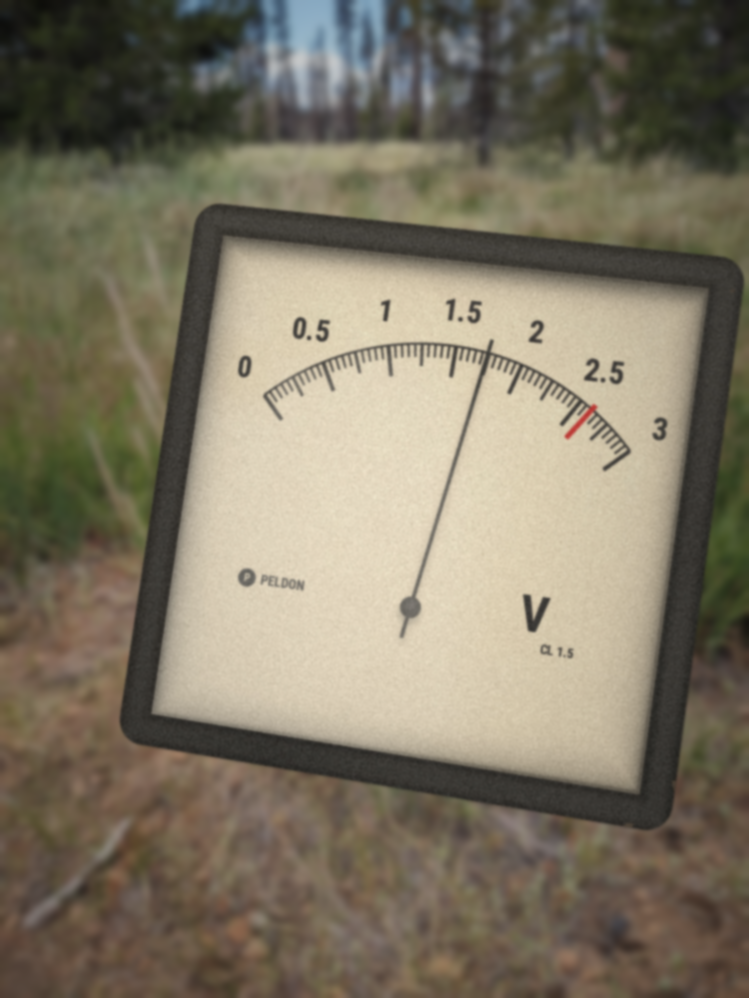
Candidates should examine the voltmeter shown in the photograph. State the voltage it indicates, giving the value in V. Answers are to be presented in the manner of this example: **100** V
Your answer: **1.75** V
